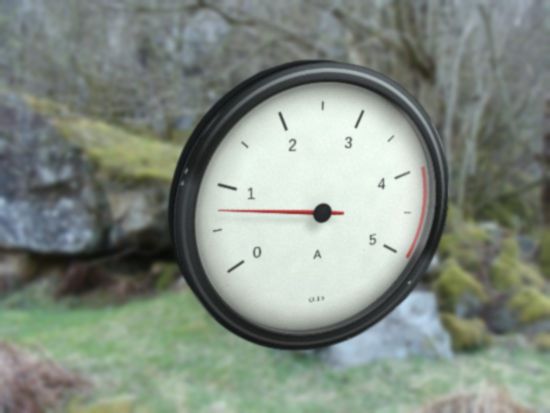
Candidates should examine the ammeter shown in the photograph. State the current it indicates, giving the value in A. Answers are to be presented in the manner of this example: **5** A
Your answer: **0.75** A
